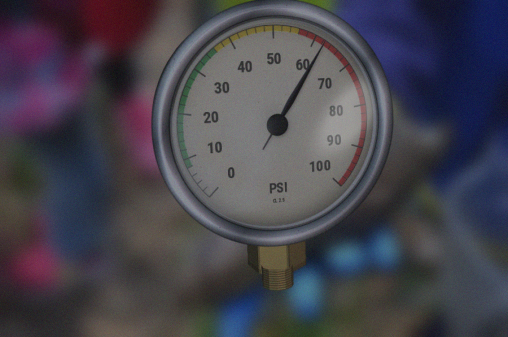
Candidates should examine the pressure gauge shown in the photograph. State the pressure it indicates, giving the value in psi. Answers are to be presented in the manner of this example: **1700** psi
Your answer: **62** psi
